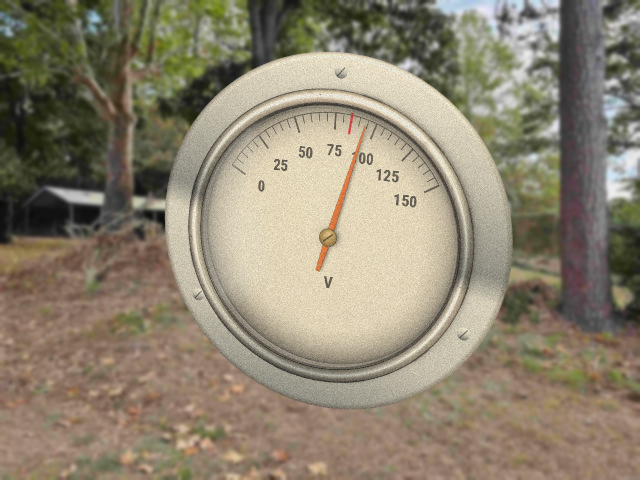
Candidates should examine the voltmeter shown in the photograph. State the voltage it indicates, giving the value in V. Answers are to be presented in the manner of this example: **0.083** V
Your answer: **95** V
